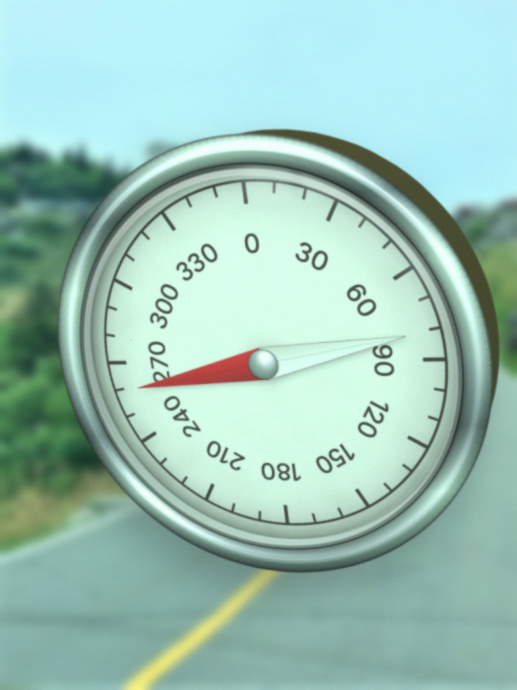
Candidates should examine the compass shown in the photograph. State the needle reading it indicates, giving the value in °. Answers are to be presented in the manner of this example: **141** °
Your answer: **260** °
